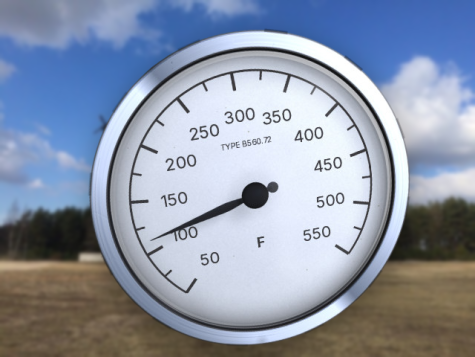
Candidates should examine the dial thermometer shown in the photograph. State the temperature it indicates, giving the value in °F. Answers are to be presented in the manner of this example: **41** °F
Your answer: **112.5** °F
